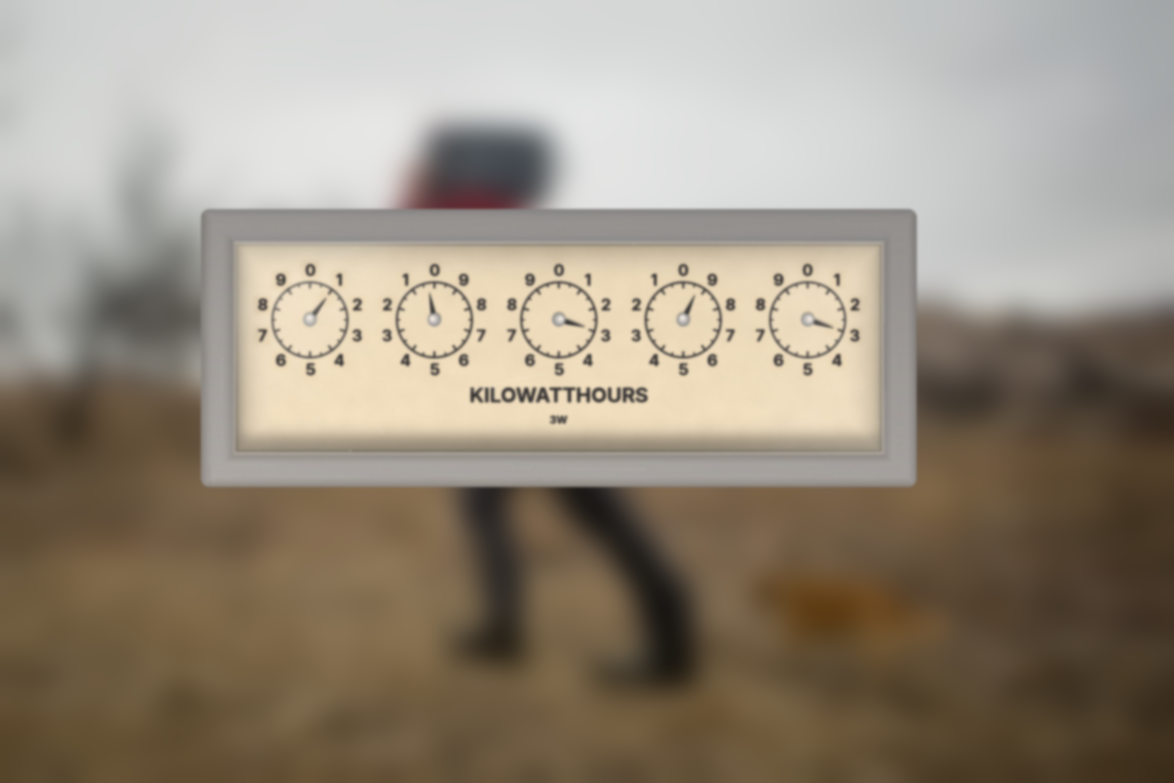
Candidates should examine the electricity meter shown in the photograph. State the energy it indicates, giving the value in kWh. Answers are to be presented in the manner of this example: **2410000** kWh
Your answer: **10293** kWh
